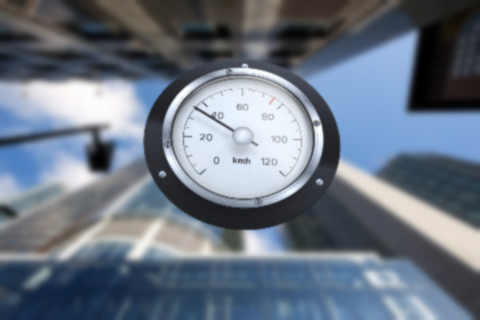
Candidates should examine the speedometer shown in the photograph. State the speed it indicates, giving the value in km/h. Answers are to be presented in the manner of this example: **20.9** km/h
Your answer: **35** km/h
